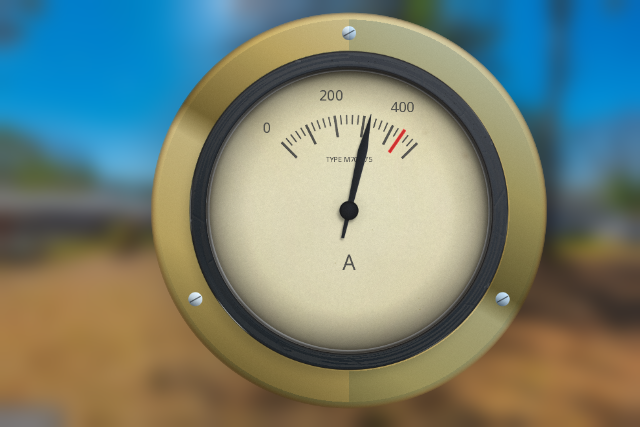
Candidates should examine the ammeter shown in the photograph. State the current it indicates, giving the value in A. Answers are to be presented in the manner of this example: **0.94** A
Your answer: **320** A
